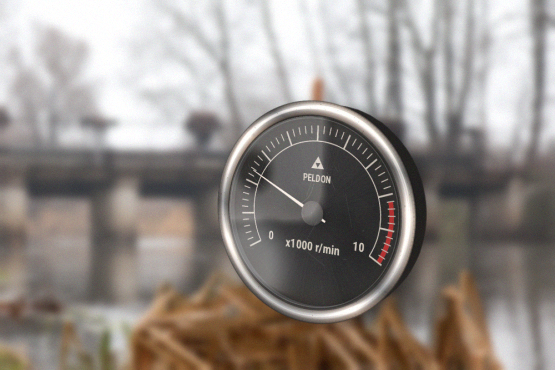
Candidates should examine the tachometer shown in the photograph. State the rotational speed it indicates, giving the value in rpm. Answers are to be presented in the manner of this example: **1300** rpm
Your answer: **2400** rpm
